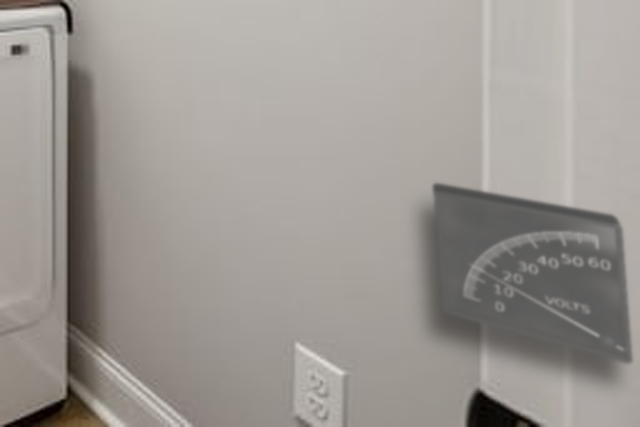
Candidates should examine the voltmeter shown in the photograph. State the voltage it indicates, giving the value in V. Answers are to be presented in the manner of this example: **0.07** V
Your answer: **15** V
